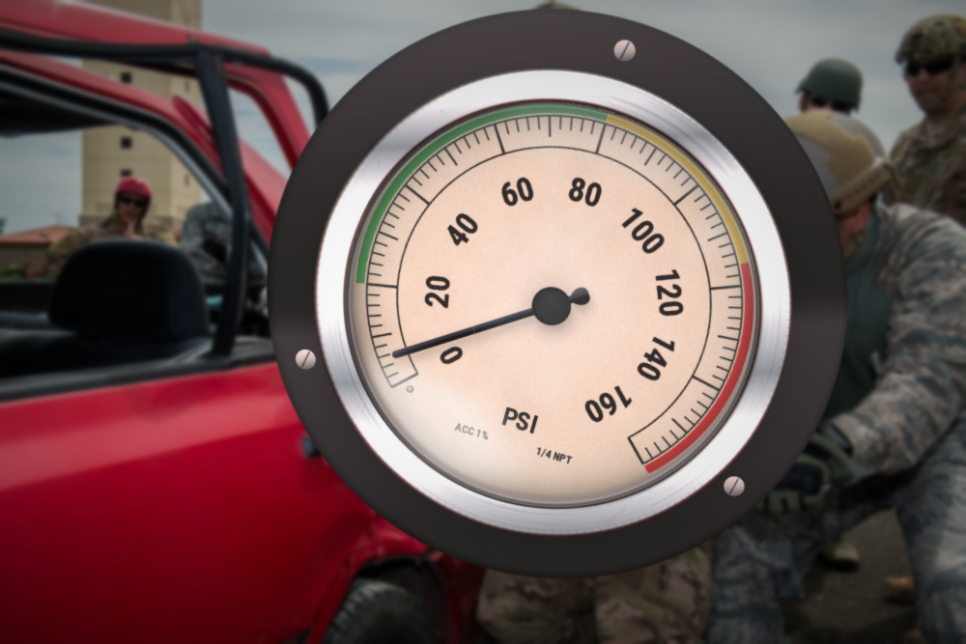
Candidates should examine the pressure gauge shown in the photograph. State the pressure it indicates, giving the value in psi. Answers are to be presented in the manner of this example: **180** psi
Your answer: **6** psi
